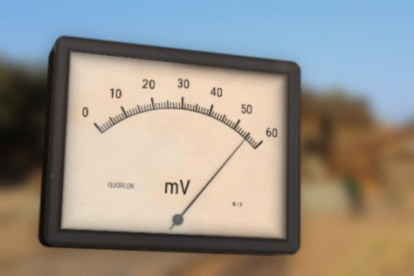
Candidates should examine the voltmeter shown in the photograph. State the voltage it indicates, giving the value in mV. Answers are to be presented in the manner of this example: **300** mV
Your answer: **55** mV
